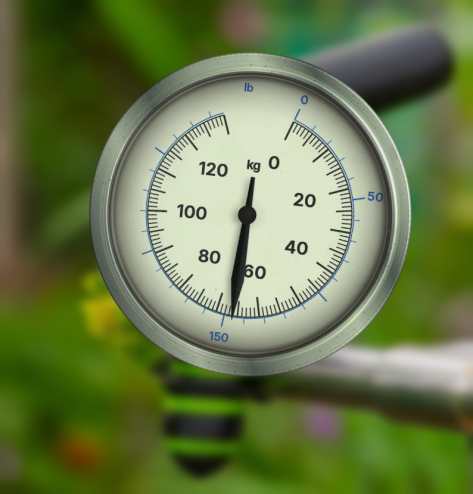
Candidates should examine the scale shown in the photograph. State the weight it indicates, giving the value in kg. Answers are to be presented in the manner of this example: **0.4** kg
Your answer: **66** kg
